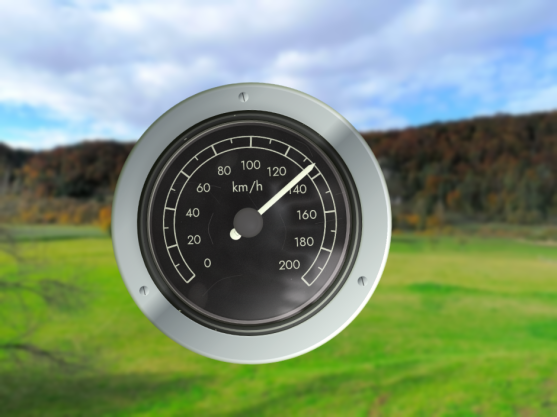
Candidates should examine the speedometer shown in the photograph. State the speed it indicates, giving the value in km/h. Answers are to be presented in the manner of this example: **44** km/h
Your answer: **135** km/h
